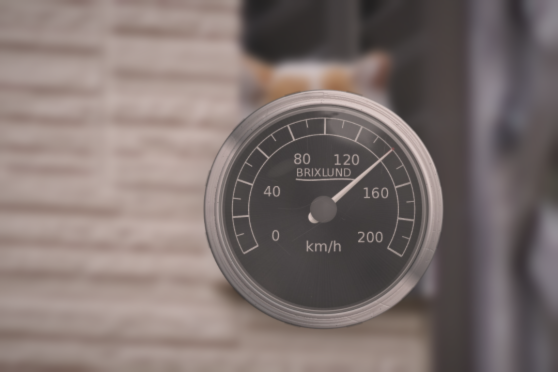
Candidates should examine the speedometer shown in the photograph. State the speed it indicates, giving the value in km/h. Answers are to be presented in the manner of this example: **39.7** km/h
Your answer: **140** km/h
